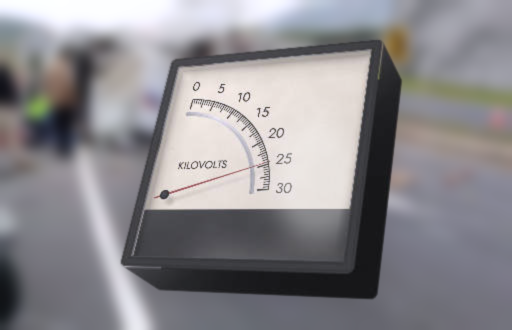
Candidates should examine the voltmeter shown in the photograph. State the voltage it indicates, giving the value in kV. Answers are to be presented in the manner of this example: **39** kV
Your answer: **25** kV
